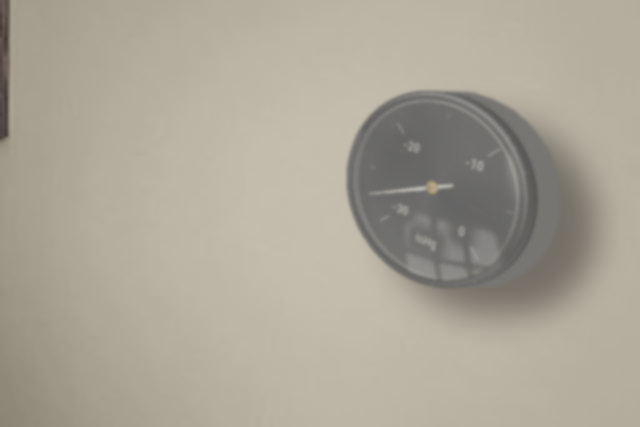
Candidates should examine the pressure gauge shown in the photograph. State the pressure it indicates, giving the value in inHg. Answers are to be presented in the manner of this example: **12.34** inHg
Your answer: **-27.5** inHg
